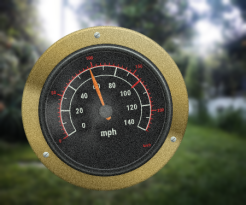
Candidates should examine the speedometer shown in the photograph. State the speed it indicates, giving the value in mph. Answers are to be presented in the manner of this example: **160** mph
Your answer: **60** mph
